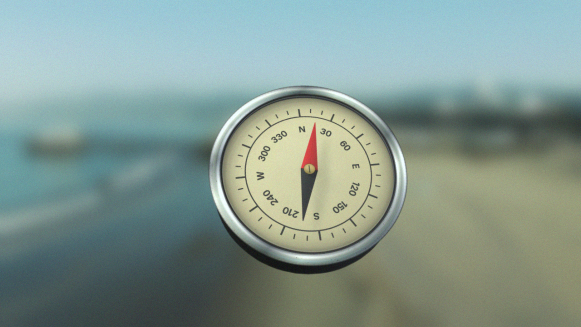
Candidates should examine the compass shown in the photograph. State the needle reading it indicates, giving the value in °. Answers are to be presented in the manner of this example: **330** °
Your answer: **15** °
